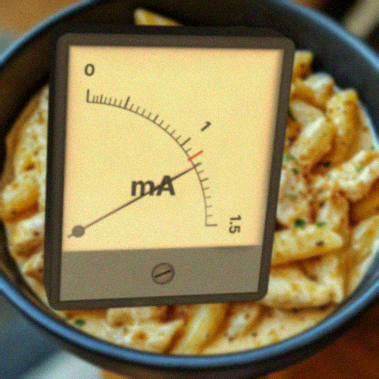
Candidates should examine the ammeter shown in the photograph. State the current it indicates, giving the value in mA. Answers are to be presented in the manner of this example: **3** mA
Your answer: **1.15** mA
